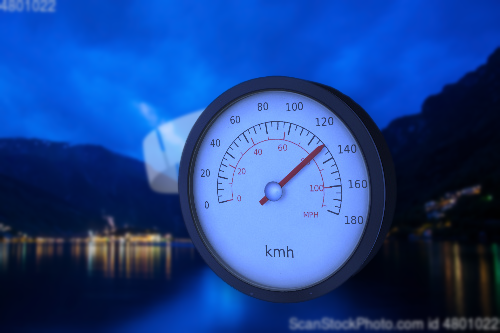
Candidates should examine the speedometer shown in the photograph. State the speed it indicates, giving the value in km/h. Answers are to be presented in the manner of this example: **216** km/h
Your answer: **130** km/h
